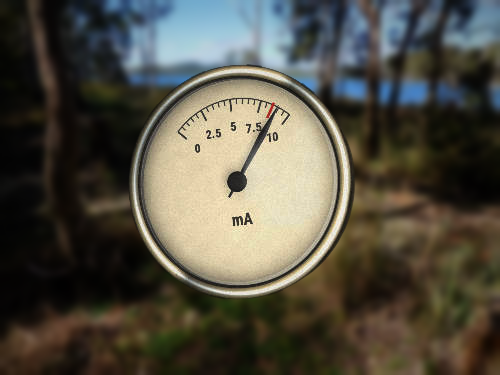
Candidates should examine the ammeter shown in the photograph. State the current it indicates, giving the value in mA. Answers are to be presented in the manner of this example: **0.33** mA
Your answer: **9** mA
